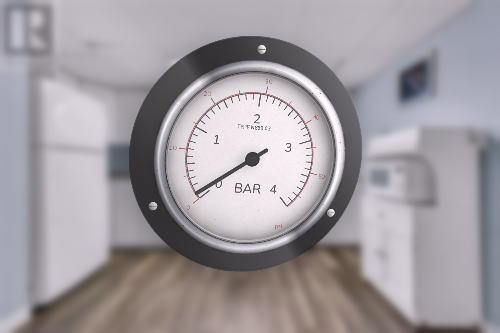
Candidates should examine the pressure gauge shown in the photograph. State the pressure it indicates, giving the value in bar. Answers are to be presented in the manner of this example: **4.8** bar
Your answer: **0.1** bar
